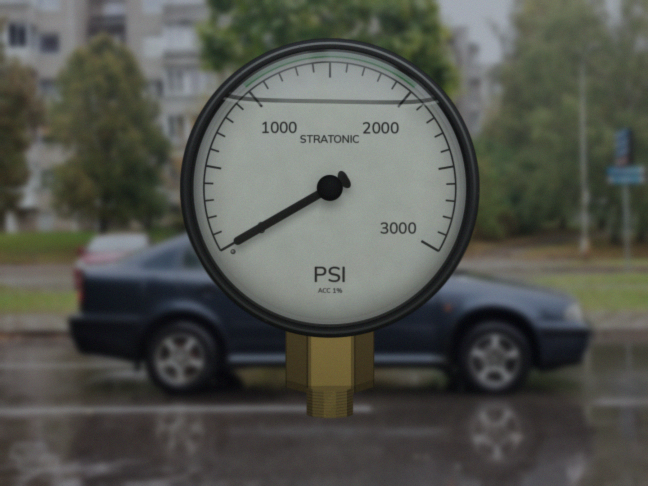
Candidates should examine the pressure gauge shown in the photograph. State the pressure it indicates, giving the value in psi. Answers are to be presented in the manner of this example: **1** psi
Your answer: **0** psi
